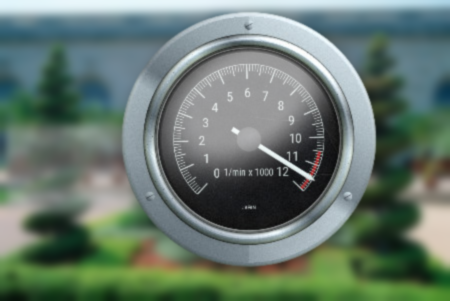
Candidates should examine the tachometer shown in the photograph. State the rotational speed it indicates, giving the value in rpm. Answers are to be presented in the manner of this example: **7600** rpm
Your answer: **11500** rpm
